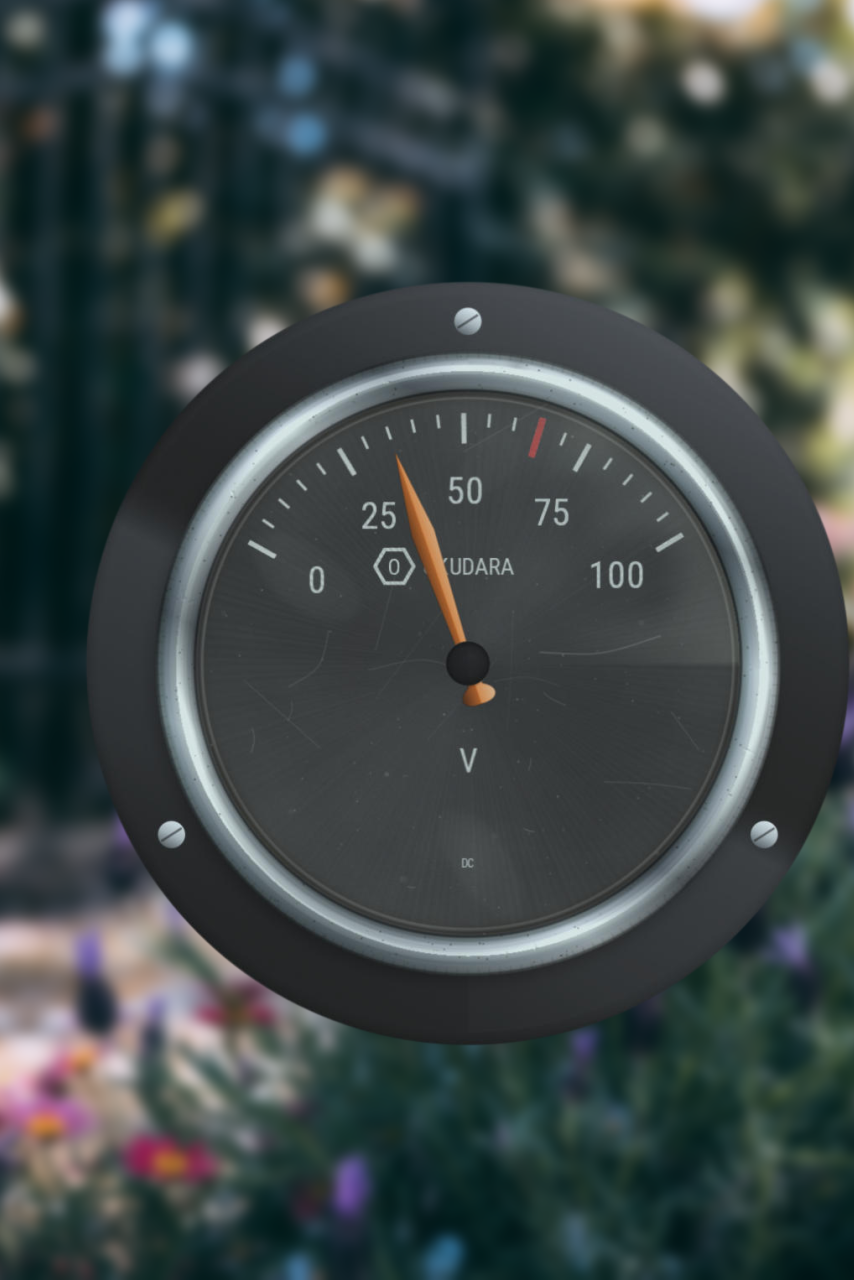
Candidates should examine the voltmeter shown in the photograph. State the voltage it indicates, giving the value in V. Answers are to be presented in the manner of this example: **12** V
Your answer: **35** V
